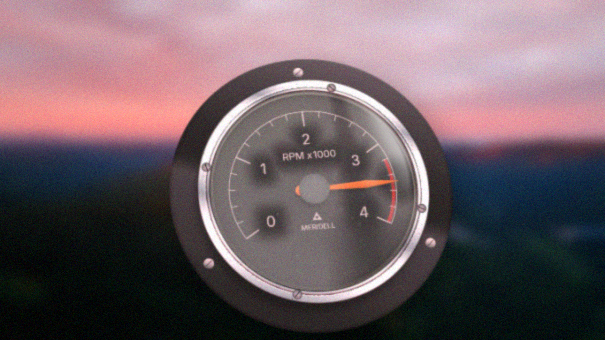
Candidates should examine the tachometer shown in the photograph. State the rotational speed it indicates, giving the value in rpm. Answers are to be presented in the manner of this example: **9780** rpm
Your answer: **3500** rpm
